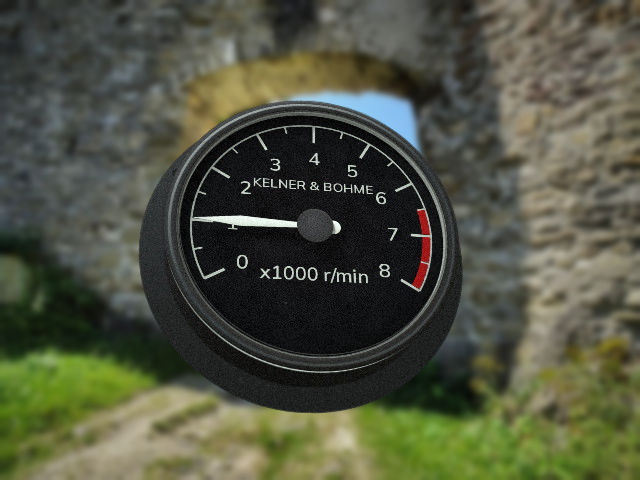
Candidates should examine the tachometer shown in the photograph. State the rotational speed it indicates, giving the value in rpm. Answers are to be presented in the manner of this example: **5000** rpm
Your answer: **1000** rpm
